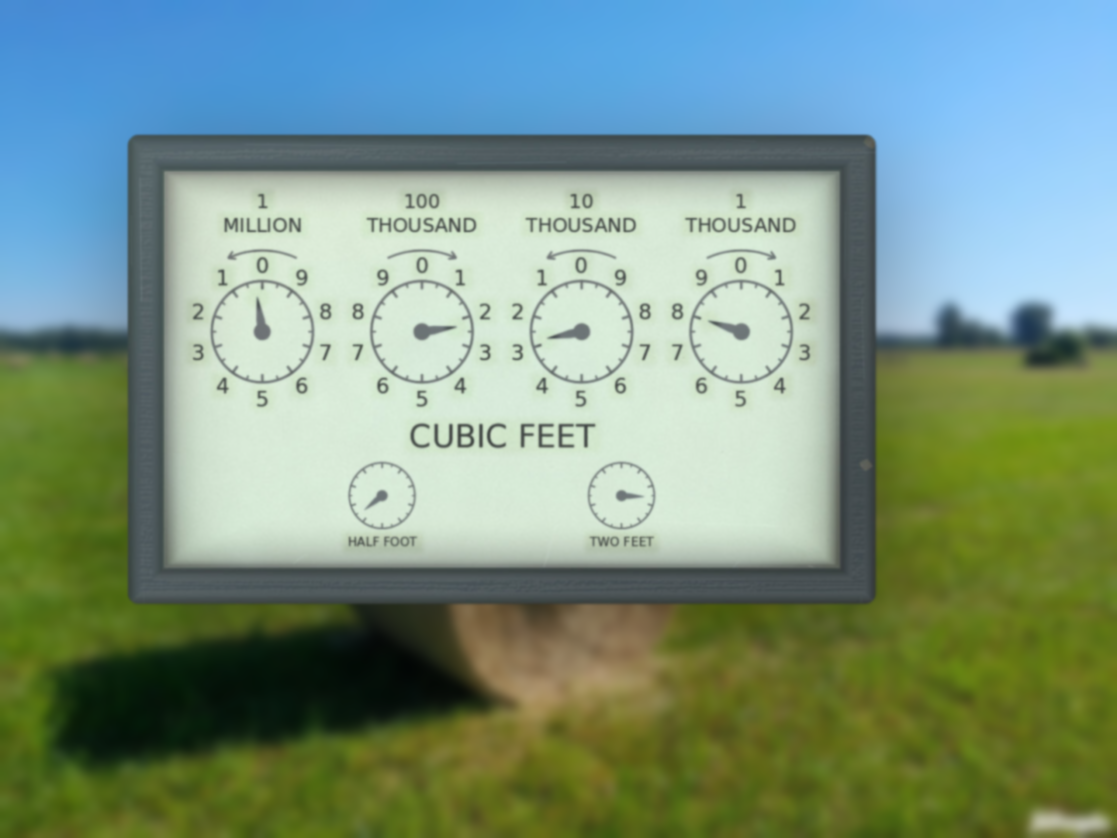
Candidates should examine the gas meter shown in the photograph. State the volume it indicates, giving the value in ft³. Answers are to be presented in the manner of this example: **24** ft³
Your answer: **22800** ft³
